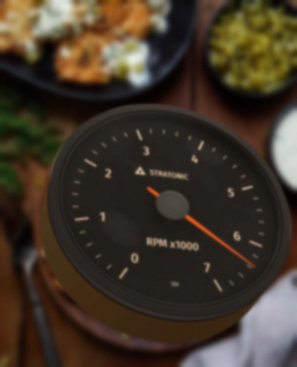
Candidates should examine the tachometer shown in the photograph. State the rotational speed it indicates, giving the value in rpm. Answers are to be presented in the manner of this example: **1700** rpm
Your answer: **6400** rpm
